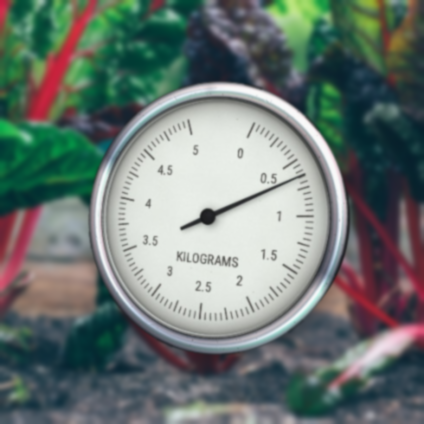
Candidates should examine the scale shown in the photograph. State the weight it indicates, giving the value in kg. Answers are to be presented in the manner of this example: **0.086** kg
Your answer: **0.65** kg
